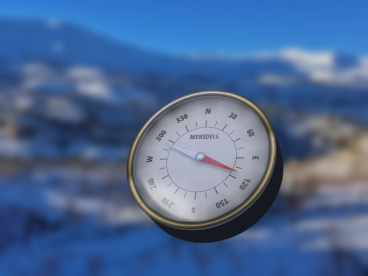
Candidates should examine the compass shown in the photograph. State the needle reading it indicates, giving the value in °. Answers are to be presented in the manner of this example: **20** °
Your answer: **112.5** °
